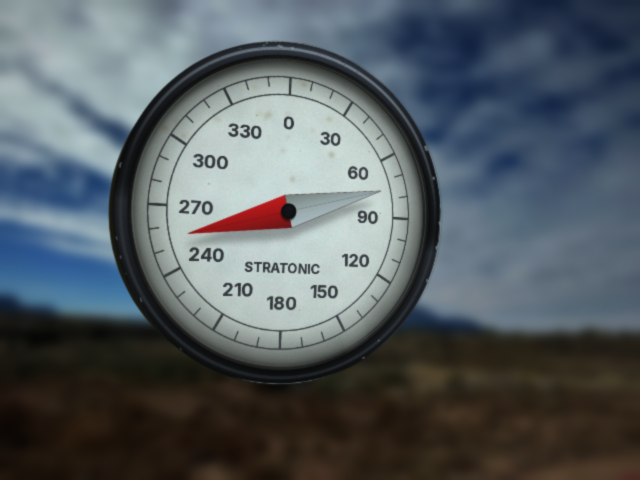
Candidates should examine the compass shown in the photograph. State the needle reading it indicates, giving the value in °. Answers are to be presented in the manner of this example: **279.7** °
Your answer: **255** °
